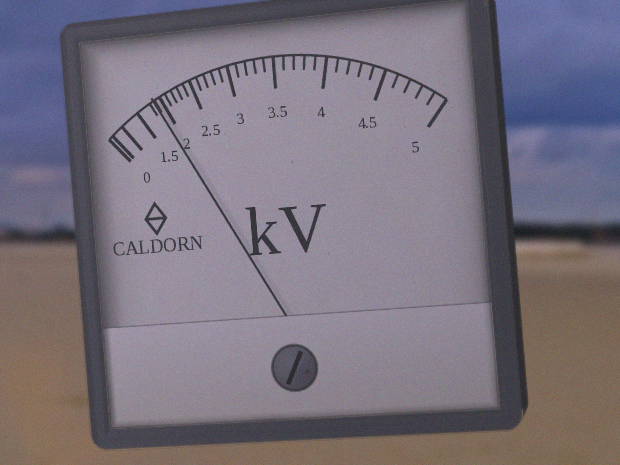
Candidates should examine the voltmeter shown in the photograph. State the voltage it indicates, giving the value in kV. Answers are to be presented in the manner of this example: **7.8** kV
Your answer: **1.9** kV
